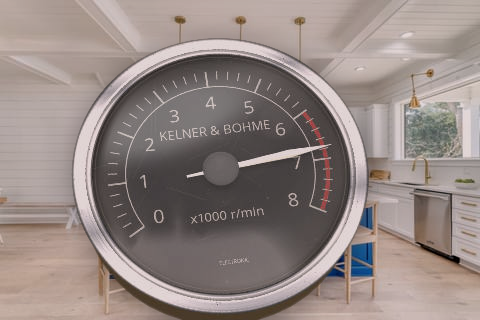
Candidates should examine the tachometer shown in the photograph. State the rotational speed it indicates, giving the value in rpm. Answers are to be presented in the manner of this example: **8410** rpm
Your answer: **6800** rpm
